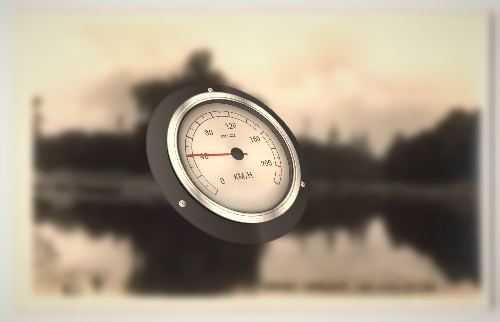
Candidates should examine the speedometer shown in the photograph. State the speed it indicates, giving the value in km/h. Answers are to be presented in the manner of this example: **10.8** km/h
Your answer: **40** km/h
